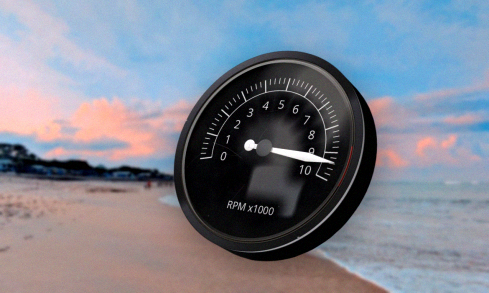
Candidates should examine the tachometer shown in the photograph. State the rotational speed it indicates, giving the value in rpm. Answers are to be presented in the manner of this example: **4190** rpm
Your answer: **9400** rpm
